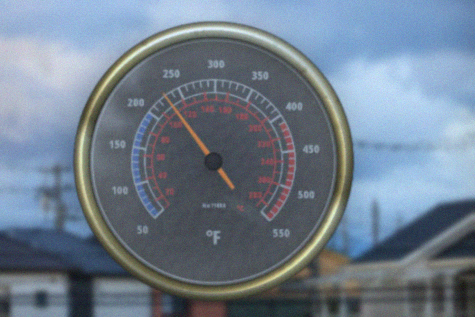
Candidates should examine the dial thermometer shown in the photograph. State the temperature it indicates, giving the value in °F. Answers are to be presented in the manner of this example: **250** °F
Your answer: **230** °F
